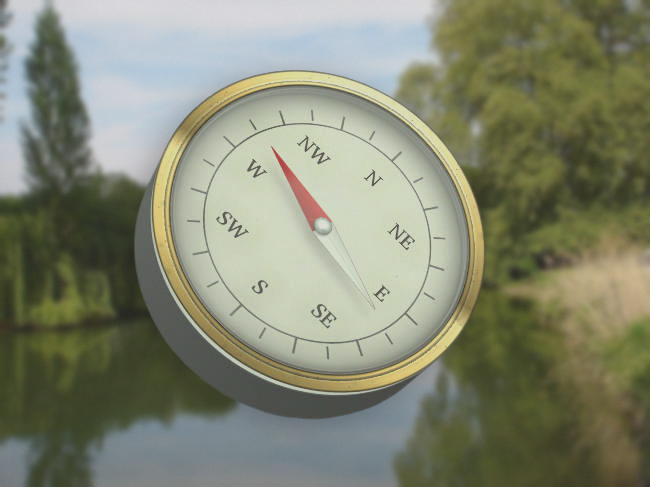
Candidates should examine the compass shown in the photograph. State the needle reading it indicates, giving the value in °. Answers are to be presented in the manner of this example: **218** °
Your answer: **285** °
